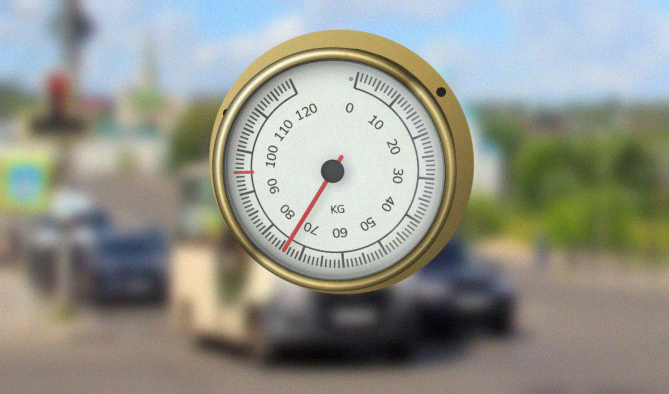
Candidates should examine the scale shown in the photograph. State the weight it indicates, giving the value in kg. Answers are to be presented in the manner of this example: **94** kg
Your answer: **74** kg
